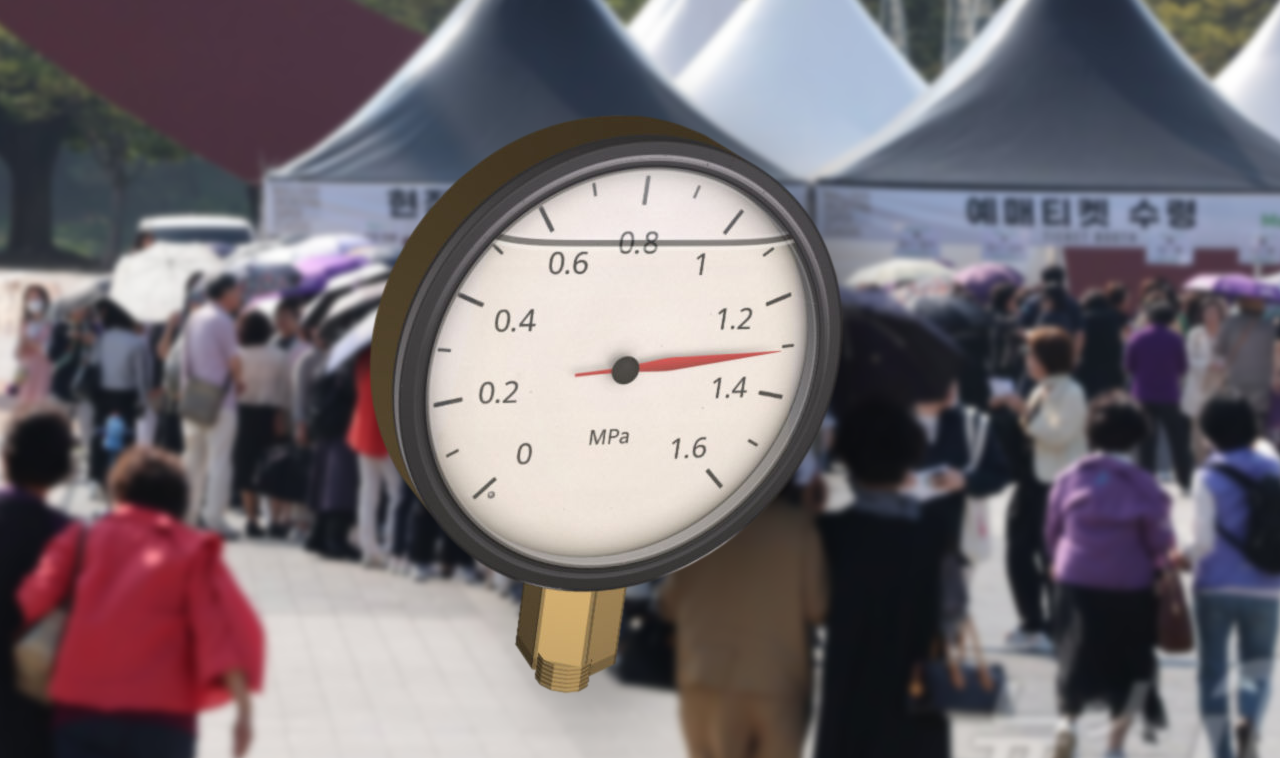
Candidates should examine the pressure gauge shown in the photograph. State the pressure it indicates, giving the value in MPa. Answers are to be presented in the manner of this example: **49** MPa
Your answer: **1.3** MPa
